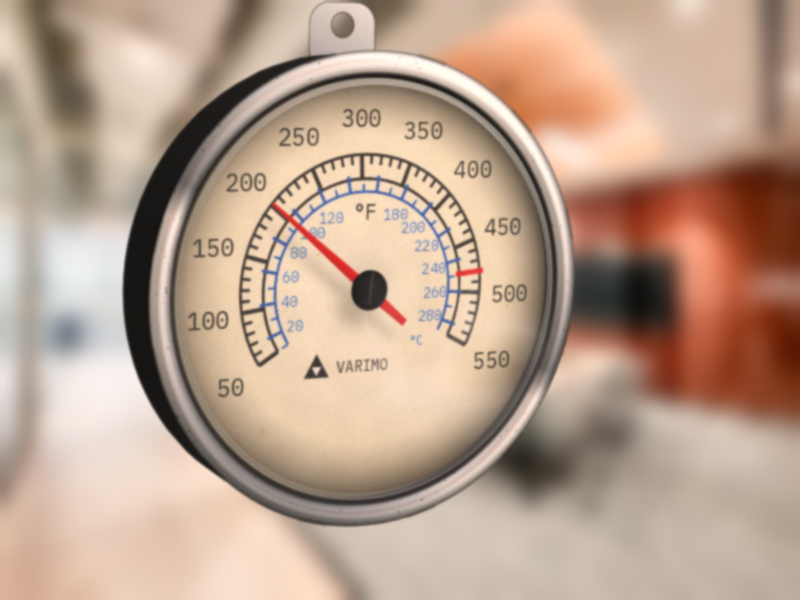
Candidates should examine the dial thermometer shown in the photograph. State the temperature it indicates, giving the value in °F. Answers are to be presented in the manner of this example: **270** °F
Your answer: **200** °F
